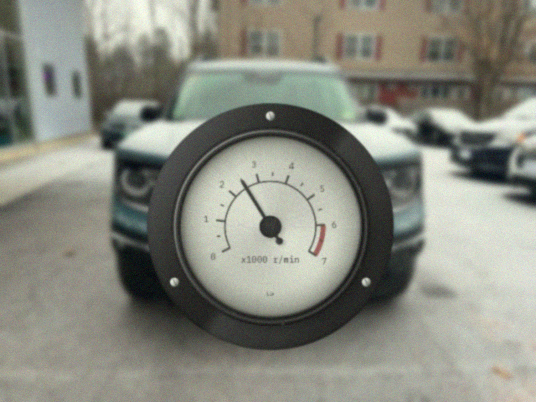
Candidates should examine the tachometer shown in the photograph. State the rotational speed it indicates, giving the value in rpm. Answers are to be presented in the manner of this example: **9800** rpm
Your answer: **2500** rpm
